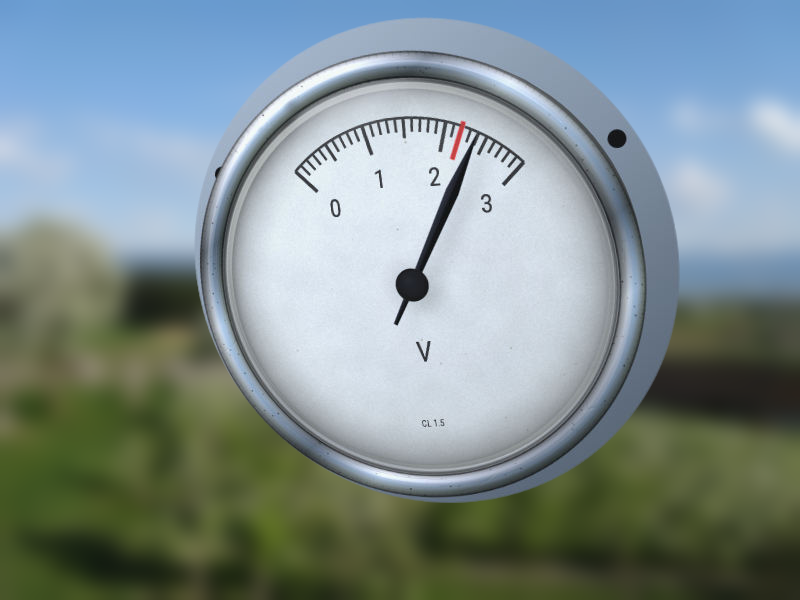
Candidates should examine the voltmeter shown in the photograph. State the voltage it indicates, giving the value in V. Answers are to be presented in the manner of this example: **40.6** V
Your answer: **2.4** V
